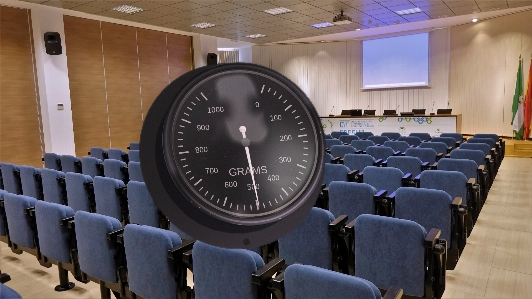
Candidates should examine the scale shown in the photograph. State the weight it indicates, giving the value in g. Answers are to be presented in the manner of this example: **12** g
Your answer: **500** g
